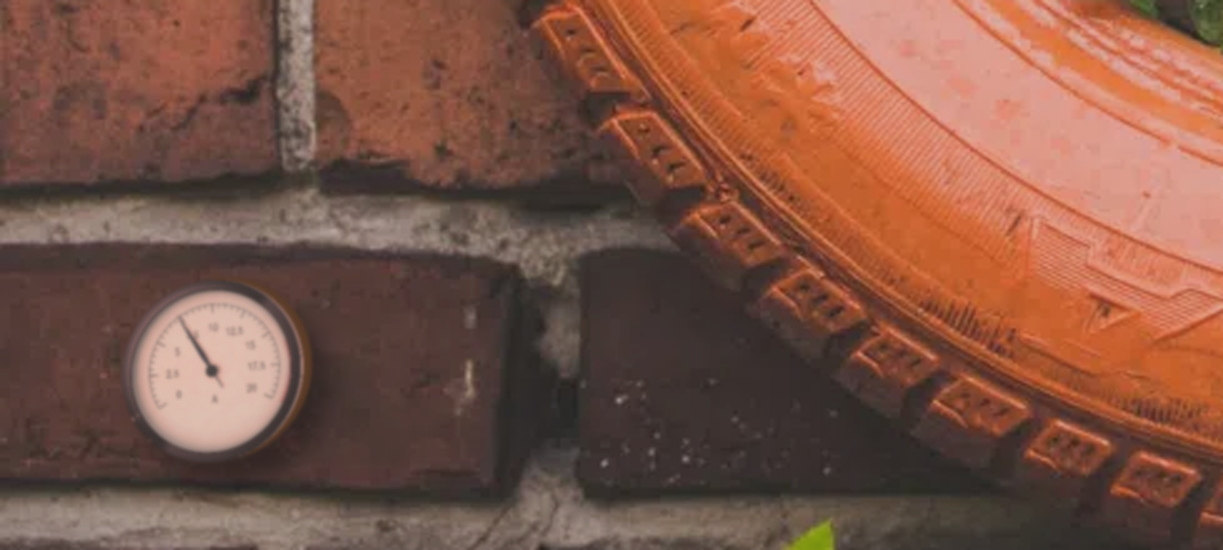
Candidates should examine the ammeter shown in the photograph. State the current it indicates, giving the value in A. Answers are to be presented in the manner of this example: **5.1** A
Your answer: **7.5** A
